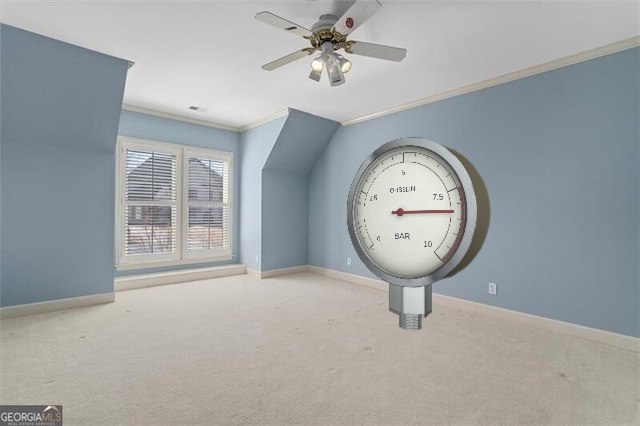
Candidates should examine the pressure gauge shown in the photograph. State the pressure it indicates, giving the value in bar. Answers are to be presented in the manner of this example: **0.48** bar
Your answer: **8.25** bar
